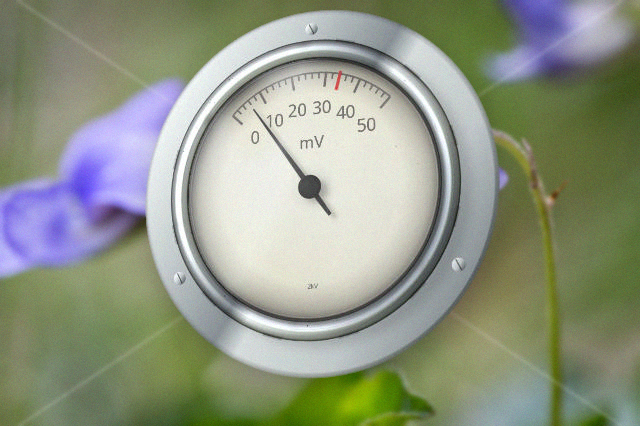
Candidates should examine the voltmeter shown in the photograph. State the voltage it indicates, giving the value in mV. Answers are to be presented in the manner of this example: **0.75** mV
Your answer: **6** mV
